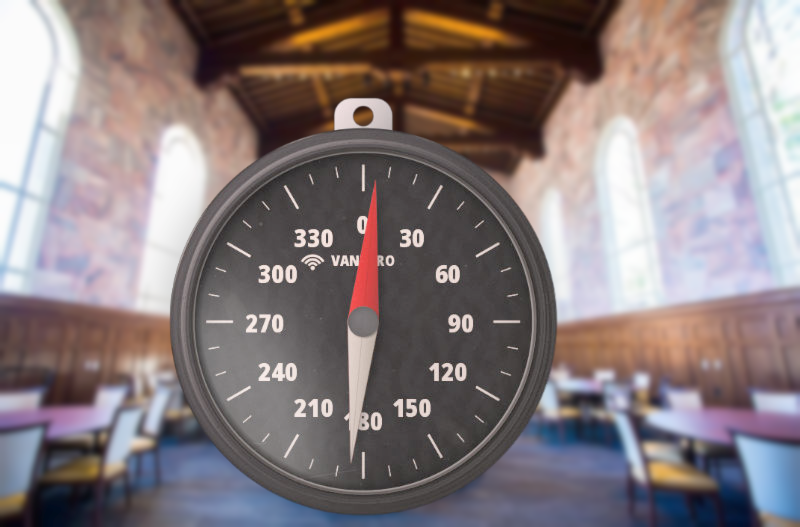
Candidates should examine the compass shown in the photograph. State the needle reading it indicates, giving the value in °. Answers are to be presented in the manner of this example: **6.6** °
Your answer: **5** °
